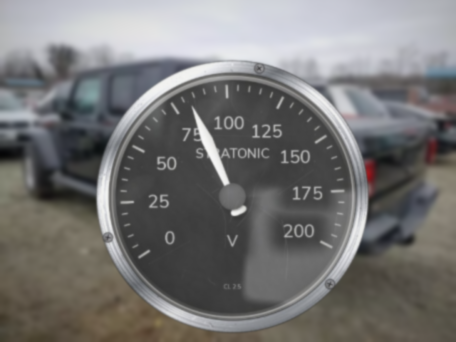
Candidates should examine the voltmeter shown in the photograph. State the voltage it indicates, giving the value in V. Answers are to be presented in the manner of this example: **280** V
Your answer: **82.5** V
